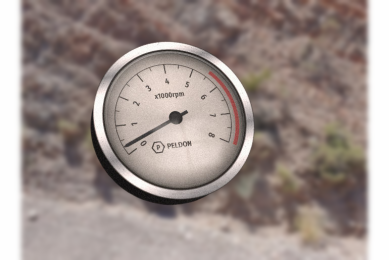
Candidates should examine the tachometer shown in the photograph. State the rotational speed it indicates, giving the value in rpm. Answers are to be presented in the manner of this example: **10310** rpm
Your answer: **250** rpm
